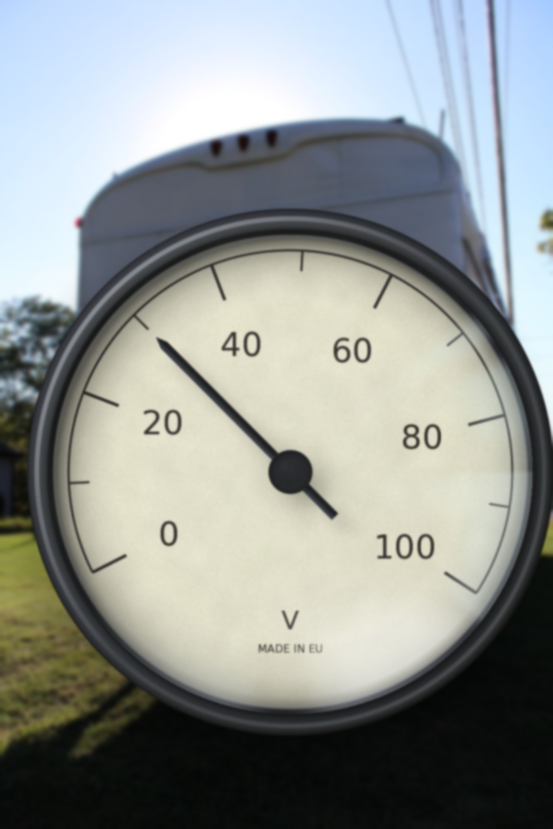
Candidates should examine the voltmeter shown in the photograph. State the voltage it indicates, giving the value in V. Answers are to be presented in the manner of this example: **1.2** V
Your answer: **30** V
